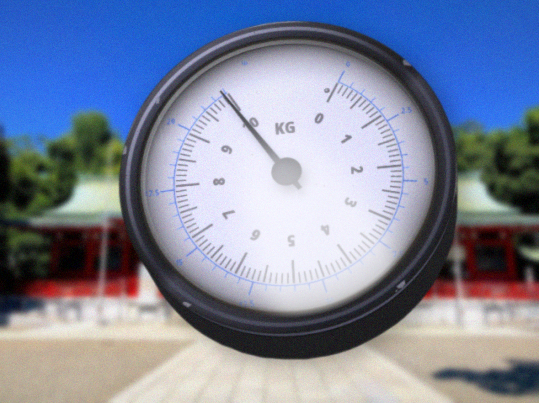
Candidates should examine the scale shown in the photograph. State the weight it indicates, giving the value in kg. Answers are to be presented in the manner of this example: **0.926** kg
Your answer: **9.9** kg
